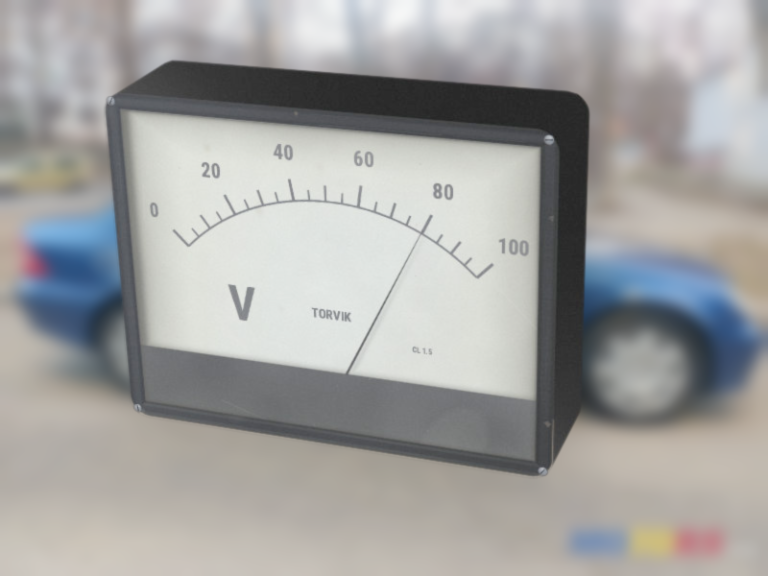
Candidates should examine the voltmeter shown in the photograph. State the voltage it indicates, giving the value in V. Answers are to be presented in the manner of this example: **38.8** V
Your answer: **80** V
